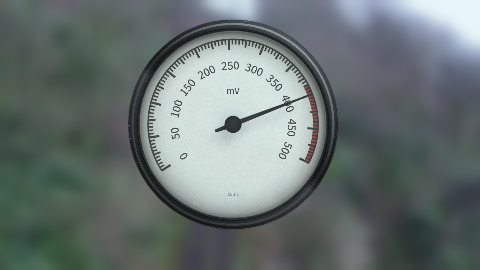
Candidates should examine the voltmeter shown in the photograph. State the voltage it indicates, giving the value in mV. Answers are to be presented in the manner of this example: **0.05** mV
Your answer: **400** mV
